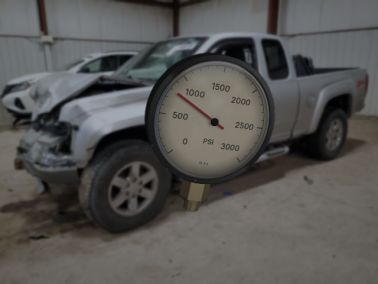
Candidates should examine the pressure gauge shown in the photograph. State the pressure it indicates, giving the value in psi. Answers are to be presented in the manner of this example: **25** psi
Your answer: **800** psi
